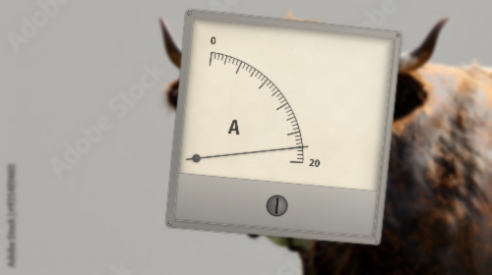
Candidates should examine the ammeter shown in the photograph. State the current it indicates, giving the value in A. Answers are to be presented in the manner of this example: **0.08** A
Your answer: **18** A
